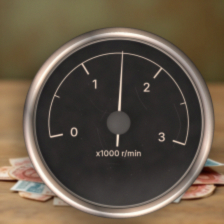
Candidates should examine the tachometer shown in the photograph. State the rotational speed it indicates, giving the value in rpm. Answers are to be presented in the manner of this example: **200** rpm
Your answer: **1500** rpm
